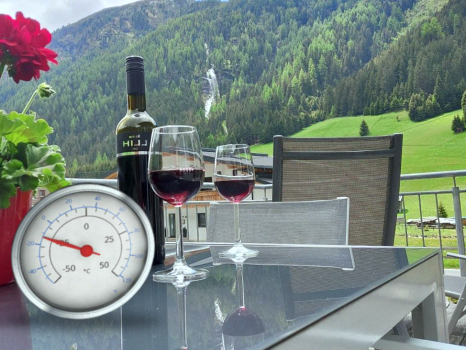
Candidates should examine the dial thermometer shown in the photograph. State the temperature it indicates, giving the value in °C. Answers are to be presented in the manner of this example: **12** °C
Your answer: **-25** °C
